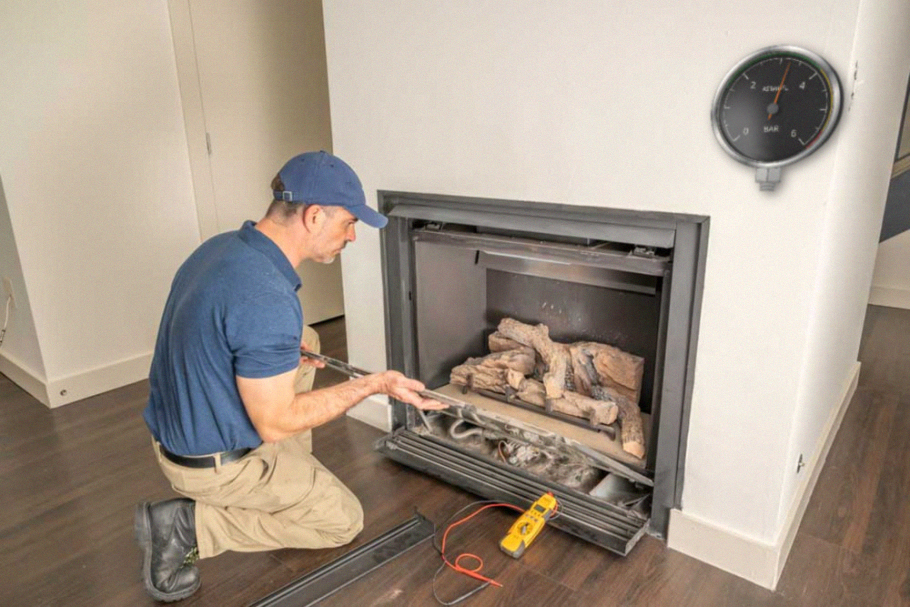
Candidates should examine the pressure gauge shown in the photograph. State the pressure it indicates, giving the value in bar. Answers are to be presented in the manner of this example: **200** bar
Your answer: **3.25** bar
